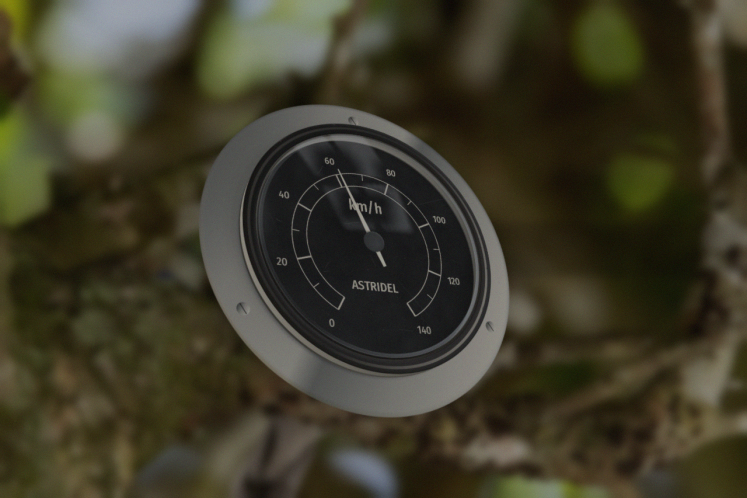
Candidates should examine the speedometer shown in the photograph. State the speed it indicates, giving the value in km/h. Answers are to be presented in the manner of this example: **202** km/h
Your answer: **60** km/h
